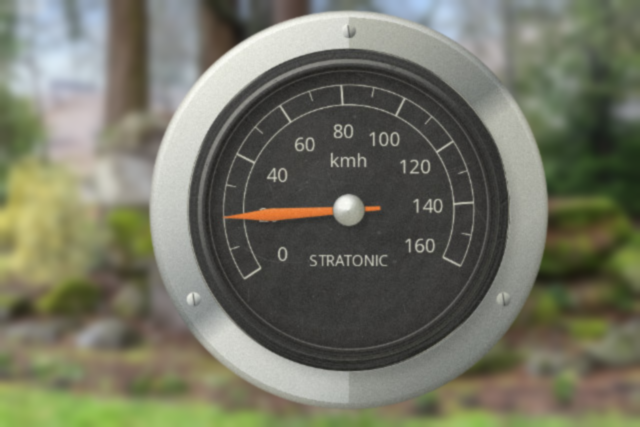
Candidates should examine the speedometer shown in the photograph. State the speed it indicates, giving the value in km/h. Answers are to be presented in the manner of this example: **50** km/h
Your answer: **20** km/h
